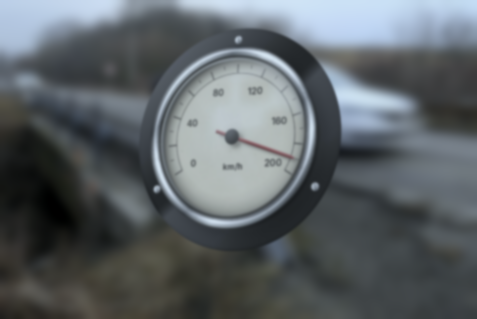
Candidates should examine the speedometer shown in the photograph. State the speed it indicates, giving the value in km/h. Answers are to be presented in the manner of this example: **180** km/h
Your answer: **190** km/h
